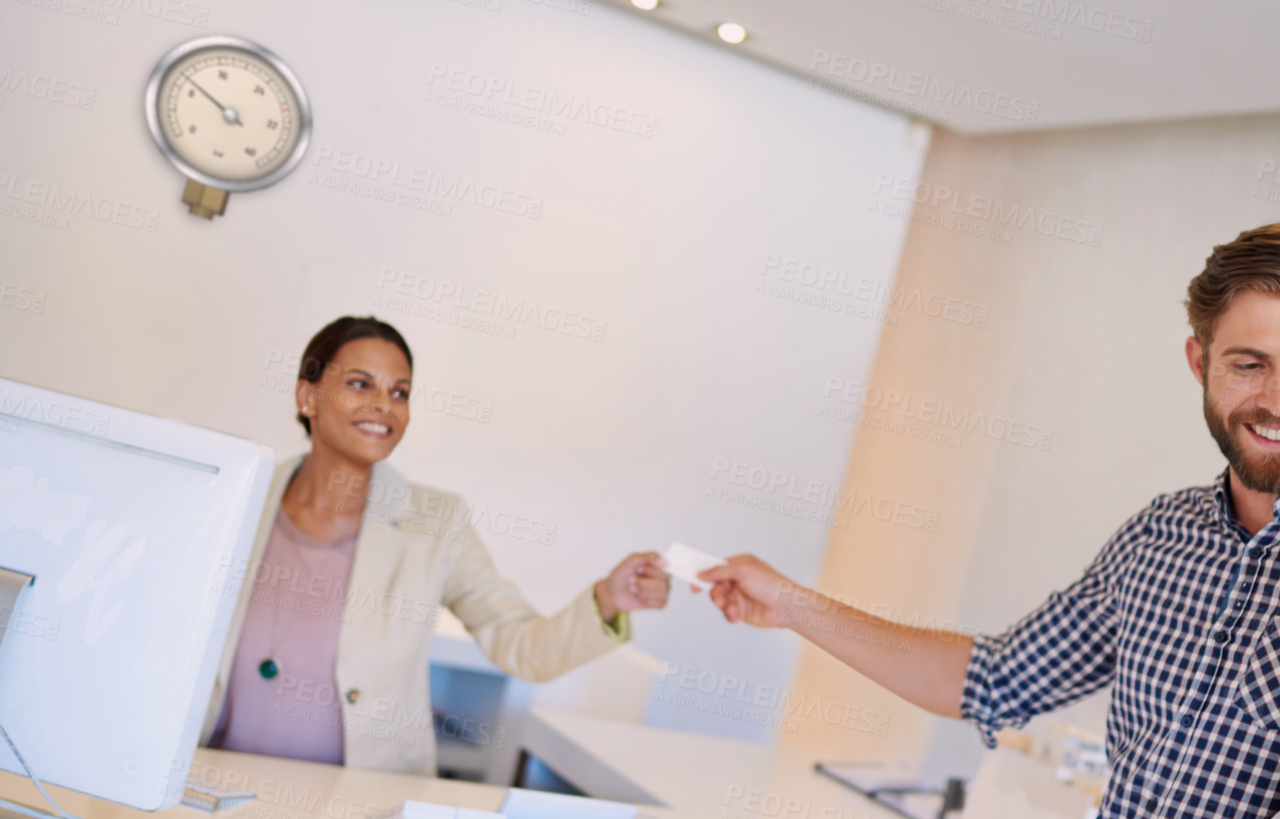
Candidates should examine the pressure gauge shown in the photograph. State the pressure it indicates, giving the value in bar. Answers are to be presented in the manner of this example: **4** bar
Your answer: **10** bar
